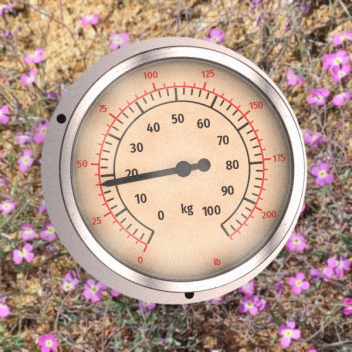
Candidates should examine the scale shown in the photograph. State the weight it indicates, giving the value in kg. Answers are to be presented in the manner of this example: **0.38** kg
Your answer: **18** kg
